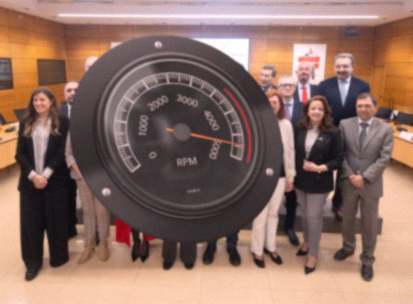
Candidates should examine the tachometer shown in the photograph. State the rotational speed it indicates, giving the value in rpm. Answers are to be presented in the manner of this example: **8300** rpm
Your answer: **4750** rpm
